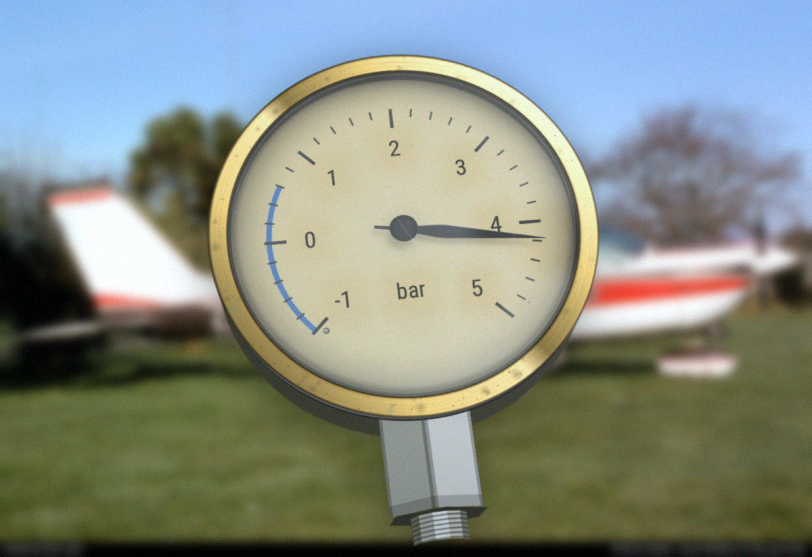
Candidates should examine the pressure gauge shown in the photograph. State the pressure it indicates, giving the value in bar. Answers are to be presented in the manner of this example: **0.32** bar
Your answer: **4.2** bar
